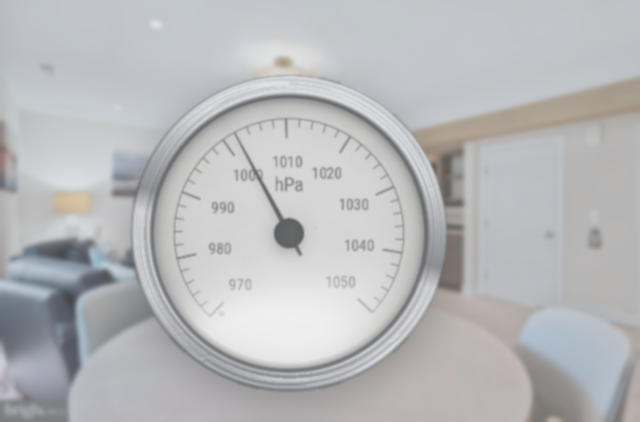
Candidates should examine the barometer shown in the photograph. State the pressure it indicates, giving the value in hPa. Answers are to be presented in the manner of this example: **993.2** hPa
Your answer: **1002** hPa
